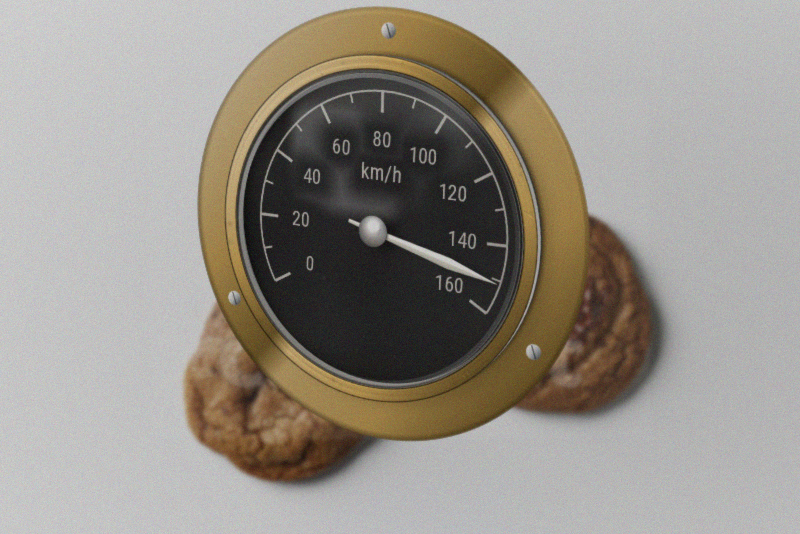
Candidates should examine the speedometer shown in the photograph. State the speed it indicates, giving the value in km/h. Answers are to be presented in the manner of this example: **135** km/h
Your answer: **150** km/h
